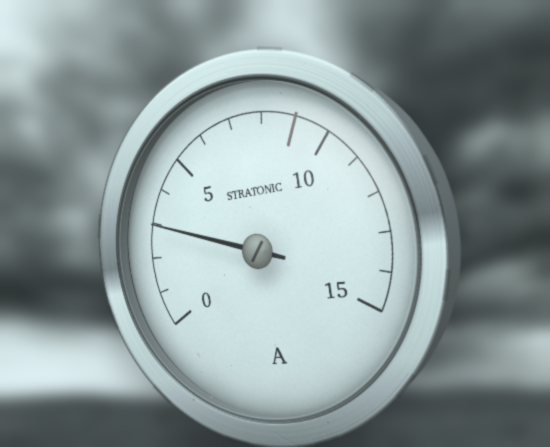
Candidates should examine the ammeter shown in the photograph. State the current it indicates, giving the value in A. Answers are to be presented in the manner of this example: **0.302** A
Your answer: **3** A
